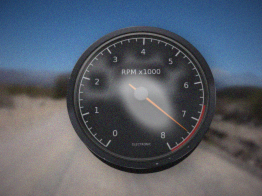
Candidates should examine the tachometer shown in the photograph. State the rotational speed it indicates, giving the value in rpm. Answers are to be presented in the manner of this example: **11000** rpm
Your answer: **7400** rpm
